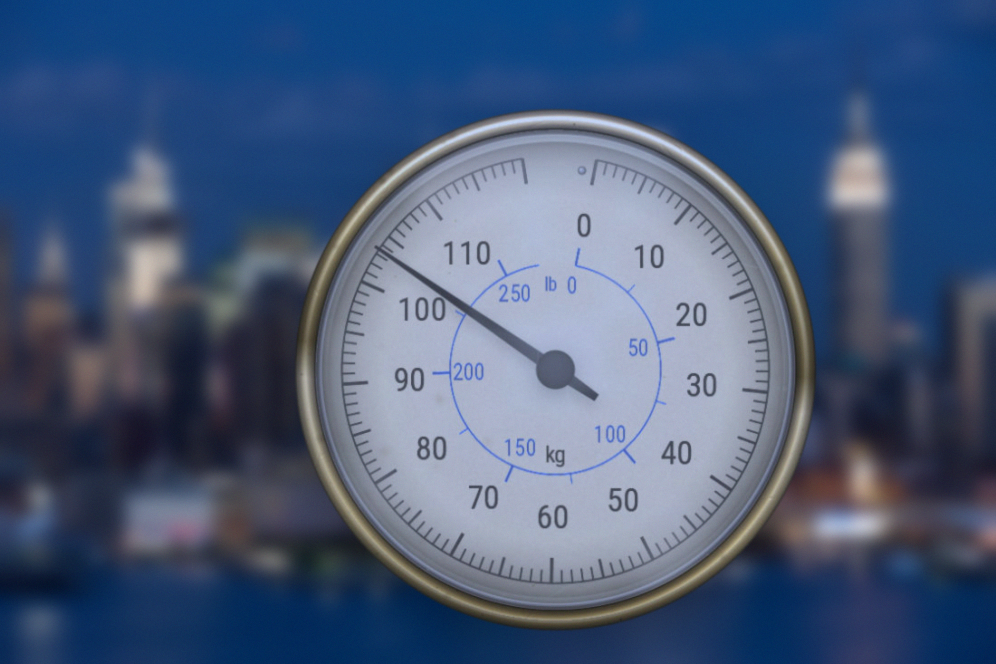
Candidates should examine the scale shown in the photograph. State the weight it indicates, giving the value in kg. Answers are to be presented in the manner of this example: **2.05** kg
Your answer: **103.5** kg
